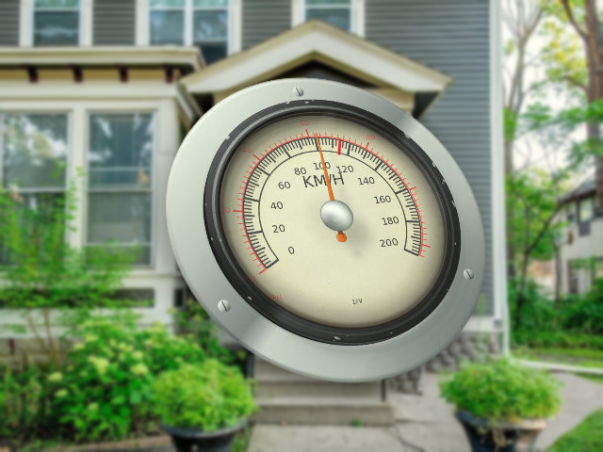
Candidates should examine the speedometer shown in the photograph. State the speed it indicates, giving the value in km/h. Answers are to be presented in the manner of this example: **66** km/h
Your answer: **100** km/h
